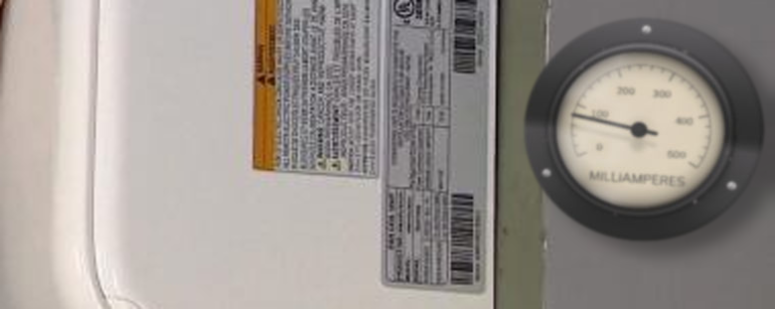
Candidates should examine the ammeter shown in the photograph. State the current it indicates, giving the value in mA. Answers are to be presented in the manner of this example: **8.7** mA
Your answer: **80** mA
